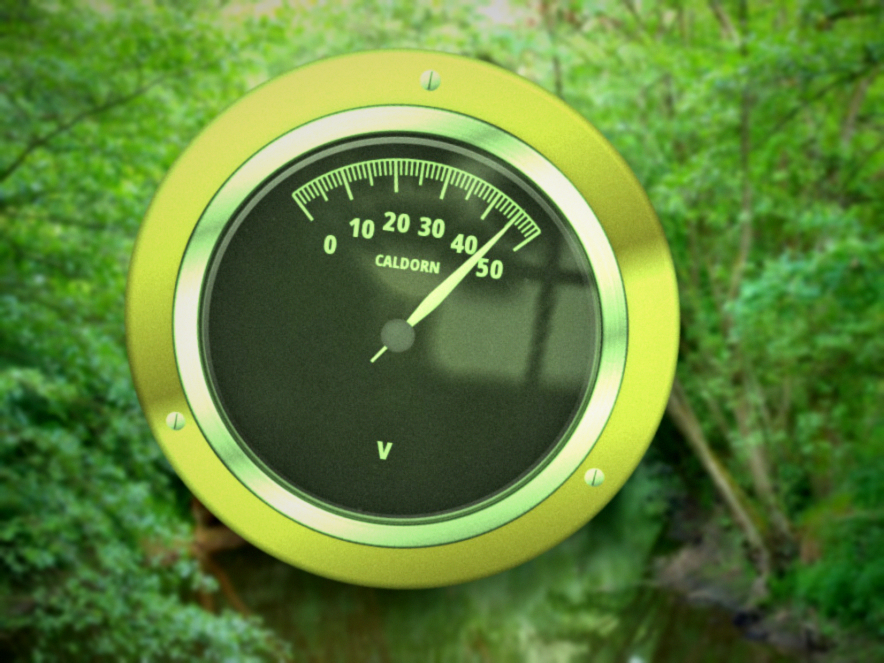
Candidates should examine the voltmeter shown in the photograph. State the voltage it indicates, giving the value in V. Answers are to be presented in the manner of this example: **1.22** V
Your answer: **45** V
